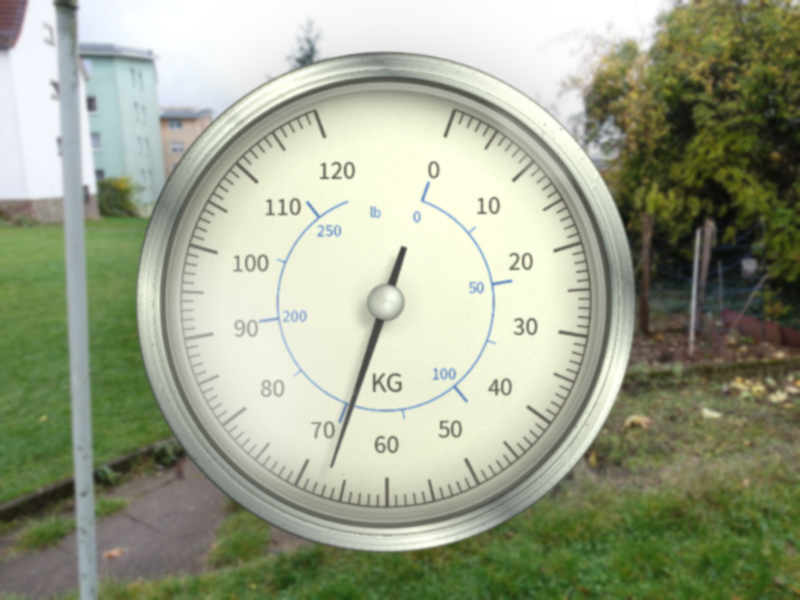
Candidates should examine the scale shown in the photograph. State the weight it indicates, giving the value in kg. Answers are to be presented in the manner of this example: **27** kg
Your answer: **67** kg
